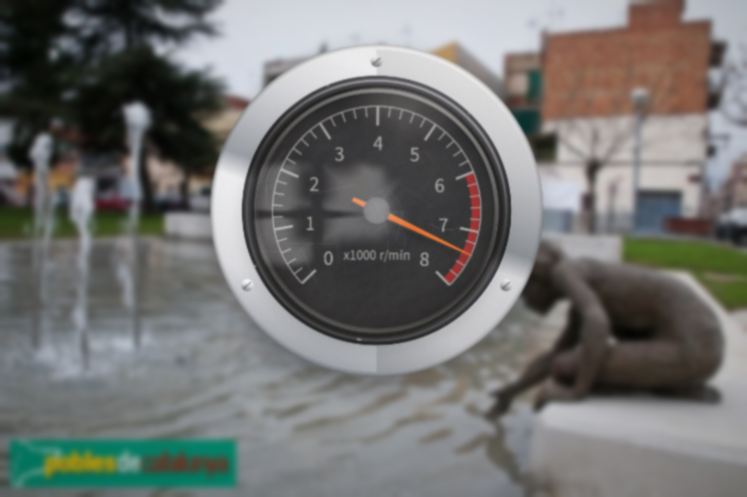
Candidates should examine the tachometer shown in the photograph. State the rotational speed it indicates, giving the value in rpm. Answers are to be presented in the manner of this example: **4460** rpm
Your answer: **7400** rpm
